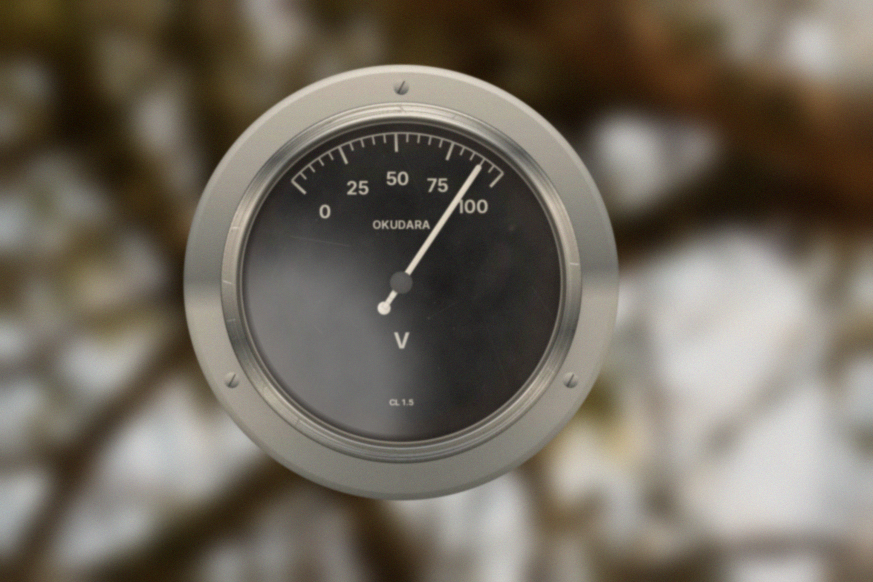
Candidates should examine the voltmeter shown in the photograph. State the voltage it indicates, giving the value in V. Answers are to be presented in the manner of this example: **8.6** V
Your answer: **90** V
